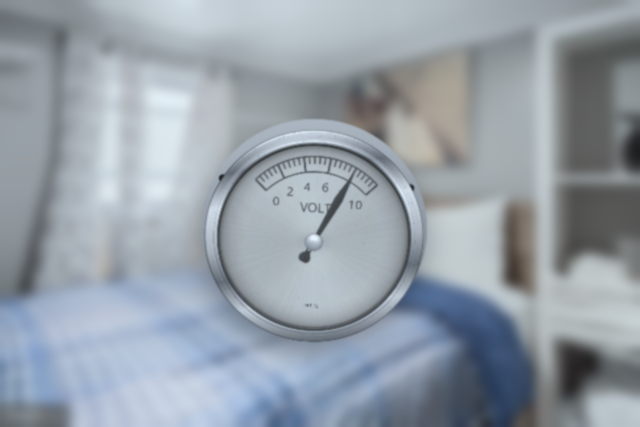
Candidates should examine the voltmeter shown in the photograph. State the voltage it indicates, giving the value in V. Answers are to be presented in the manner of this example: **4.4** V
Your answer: **8** V
